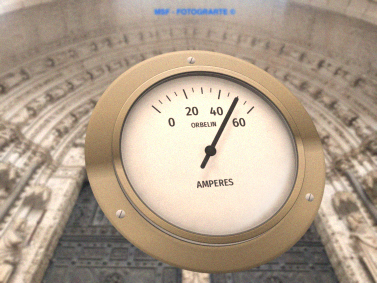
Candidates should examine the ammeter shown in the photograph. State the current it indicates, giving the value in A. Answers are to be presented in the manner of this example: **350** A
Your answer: **50** A
